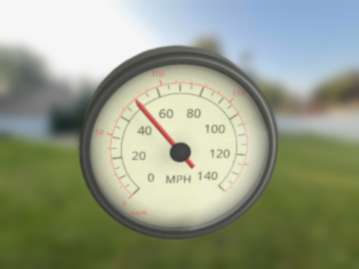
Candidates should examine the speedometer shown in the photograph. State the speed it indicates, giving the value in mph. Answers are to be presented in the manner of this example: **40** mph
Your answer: **50** mph
